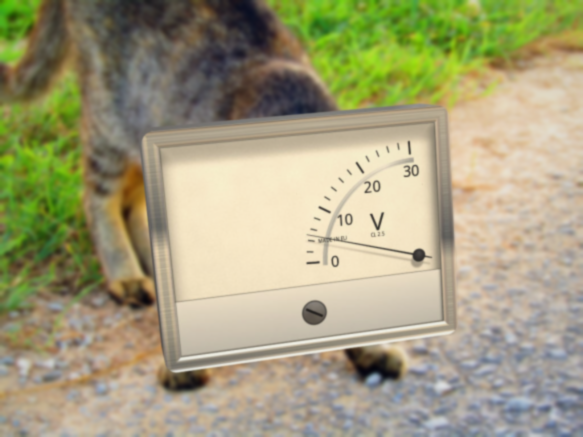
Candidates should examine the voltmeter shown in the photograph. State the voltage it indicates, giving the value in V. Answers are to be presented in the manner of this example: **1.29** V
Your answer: **5** V
